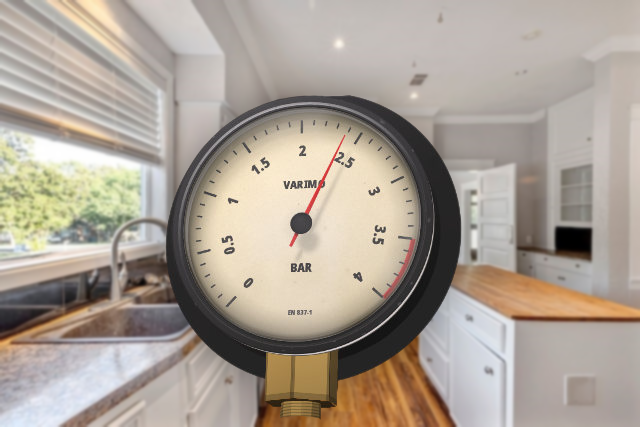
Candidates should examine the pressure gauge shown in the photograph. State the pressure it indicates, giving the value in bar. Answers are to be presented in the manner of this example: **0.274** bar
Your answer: **2.4** bar
